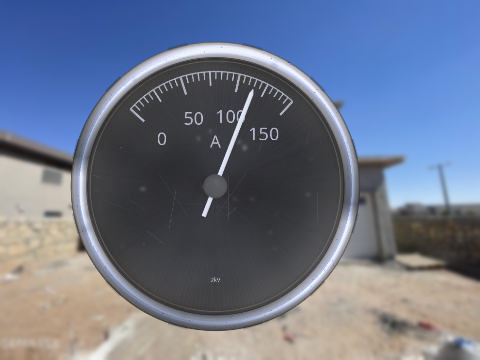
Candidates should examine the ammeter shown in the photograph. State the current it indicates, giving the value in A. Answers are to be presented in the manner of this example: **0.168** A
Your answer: **115** A
